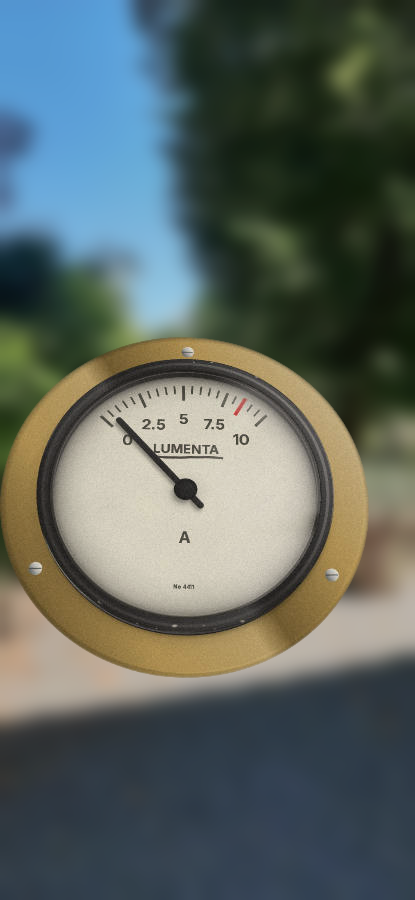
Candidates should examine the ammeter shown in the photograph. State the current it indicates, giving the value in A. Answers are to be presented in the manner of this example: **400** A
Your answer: **0.5** A
